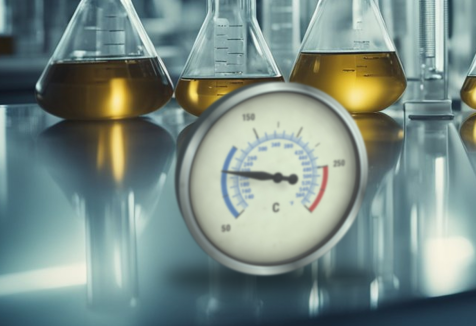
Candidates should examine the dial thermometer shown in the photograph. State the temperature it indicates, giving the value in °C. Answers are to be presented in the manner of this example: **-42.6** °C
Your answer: **100** °C
